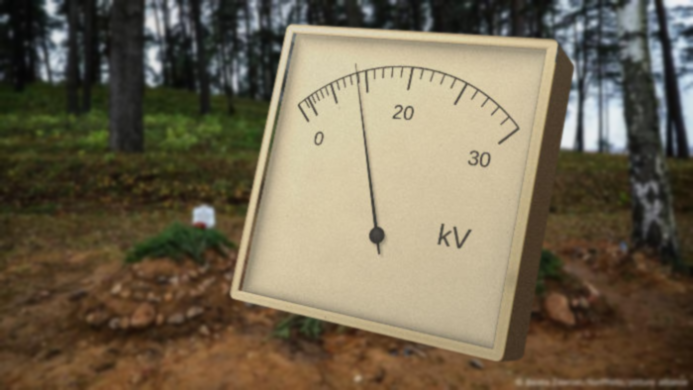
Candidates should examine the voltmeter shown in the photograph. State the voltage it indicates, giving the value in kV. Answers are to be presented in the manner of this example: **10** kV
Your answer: **14** kV
